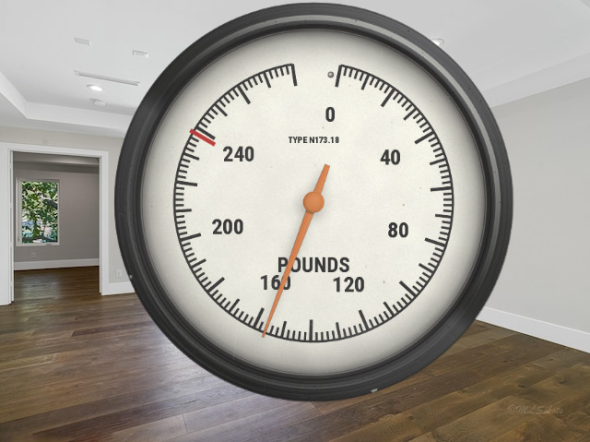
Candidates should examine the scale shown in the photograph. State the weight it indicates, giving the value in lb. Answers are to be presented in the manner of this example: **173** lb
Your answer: **156** lb
